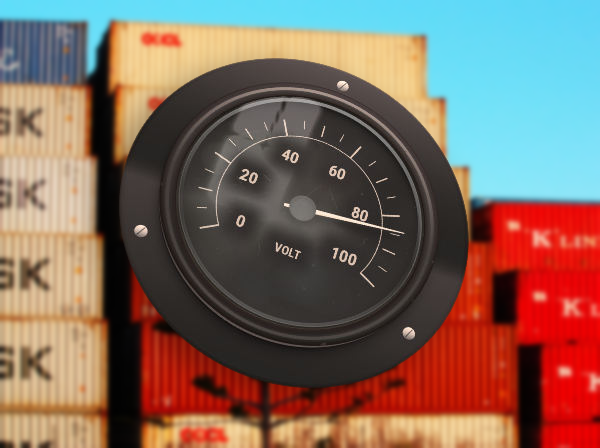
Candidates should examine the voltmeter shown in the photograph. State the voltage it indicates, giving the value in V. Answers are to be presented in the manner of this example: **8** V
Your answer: **85** V
